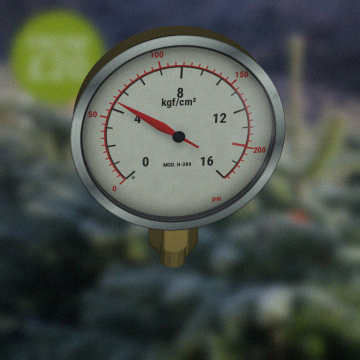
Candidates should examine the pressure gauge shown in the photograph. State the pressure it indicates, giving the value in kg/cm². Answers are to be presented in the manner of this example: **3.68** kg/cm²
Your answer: **4.5** kg/cm²
